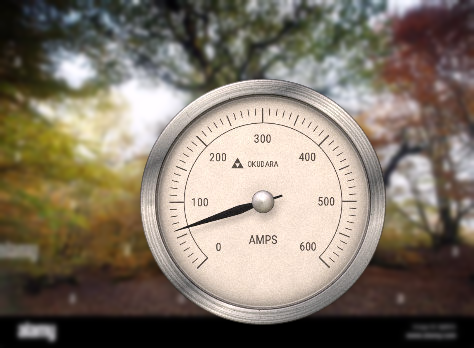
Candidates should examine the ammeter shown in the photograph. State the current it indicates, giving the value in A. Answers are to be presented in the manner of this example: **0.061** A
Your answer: **60** A
